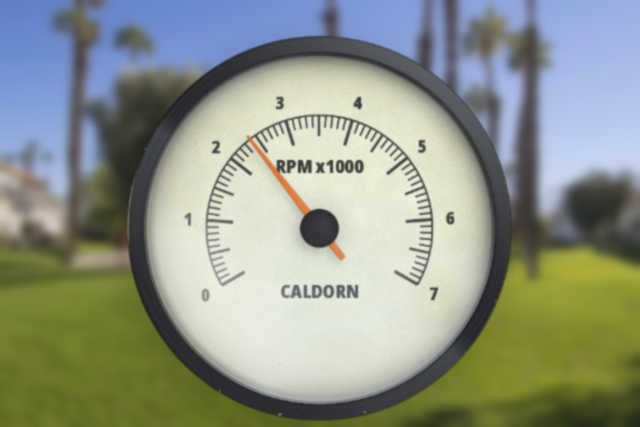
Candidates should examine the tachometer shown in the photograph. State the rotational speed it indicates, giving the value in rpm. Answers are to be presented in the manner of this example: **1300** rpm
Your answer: **2400** rpm
